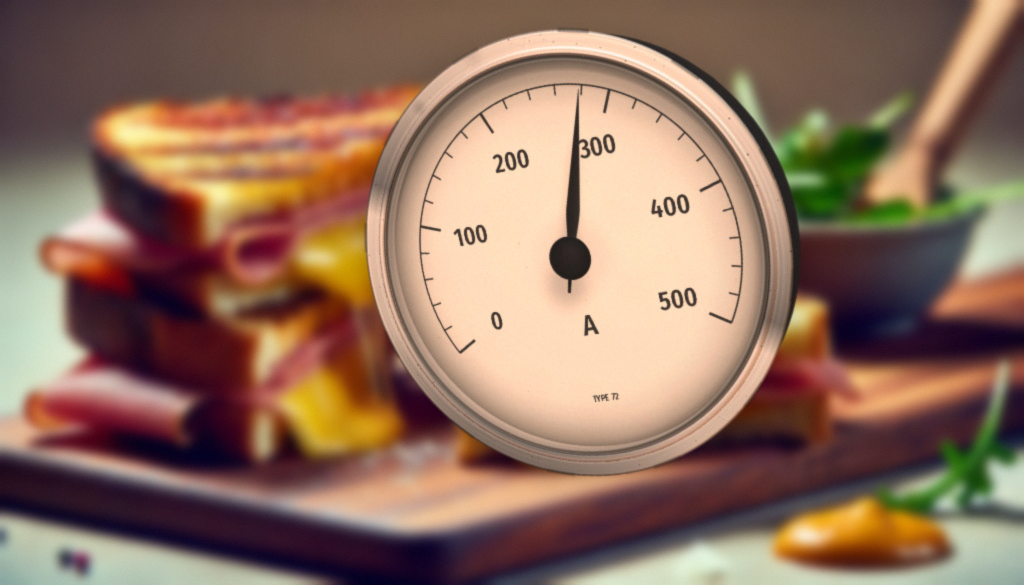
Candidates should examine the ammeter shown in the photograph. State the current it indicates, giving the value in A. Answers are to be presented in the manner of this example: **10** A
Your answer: **280** A
